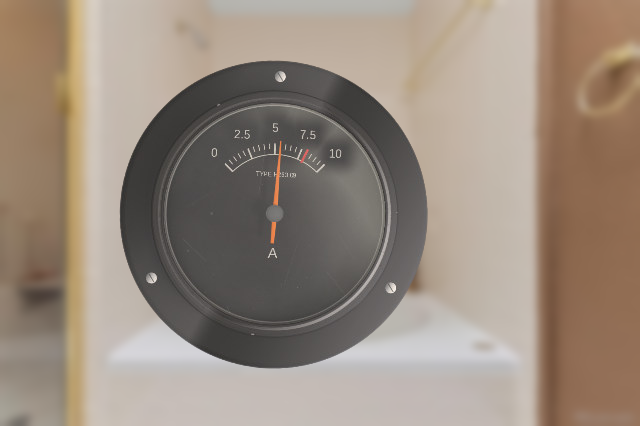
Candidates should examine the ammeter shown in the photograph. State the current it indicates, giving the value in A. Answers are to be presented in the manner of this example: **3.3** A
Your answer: **5.5** A
